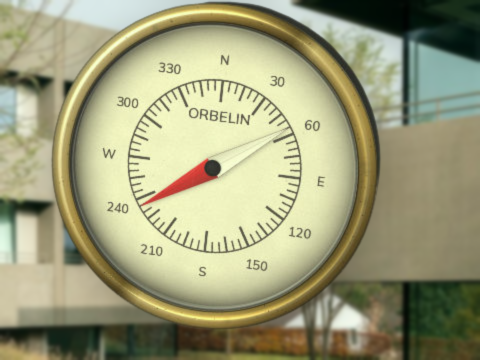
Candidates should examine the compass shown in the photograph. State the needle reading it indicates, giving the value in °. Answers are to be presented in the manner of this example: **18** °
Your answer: **235** °
